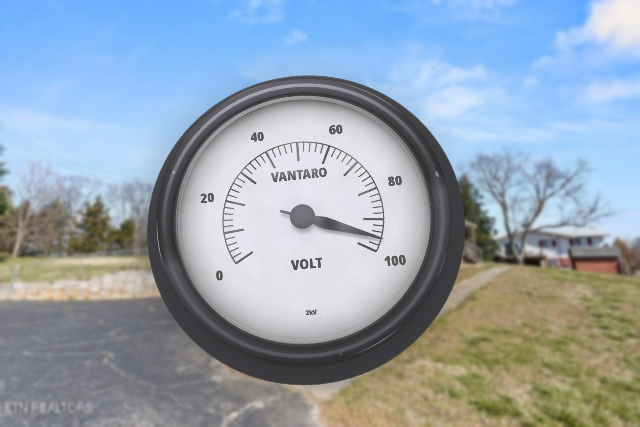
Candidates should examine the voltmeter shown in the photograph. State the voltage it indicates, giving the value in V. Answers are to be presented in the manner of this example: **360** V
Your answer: **96** V
